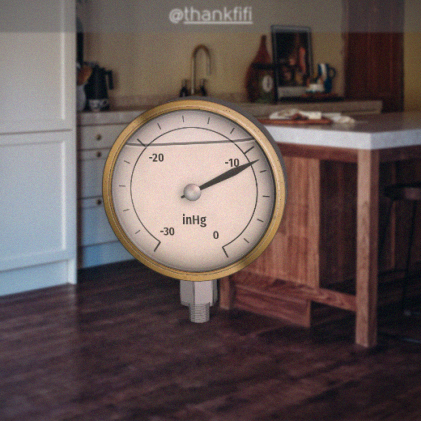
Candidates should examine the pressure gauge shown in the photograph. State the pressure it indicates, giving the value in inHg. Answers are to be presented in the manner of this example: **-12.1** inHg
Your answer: **-9** inHg
